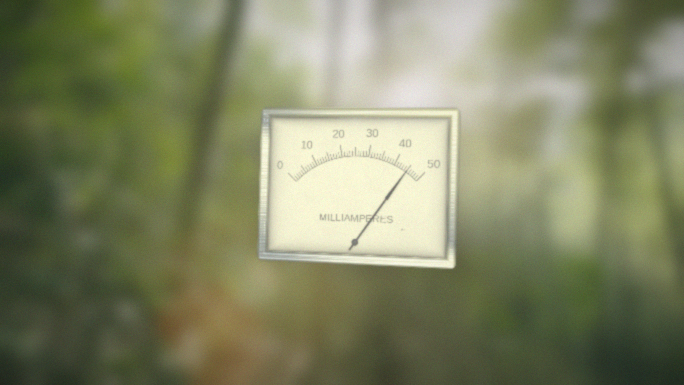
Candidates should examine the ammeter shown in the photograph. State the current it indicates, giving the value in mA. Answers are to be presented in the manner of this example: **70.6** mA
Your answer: **45** mA
